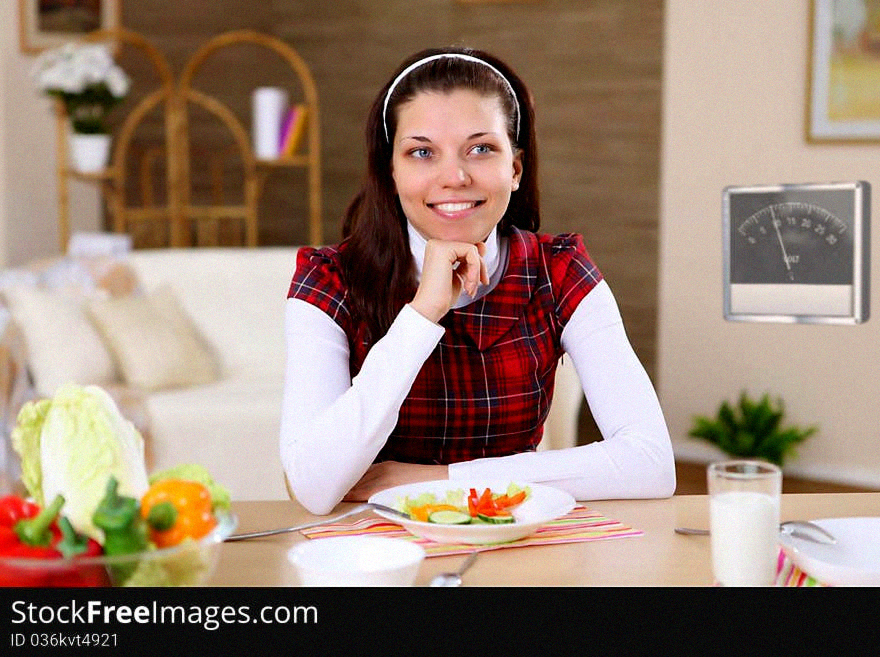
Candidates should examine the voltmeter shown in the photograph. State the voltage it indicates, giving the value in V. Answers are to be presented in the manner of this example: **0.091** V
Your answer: **10** V
